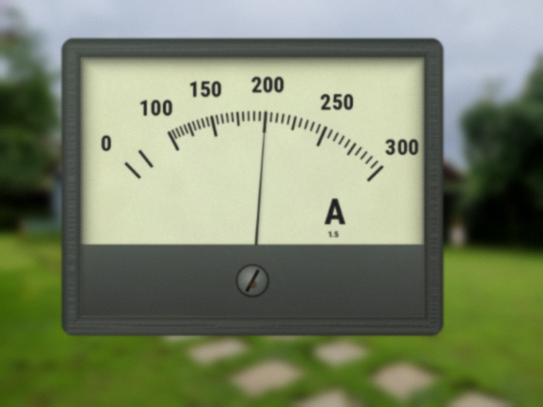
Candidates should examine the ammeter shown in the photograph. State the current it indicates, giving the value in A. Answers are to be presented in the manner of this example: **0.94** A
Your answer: **200** A
